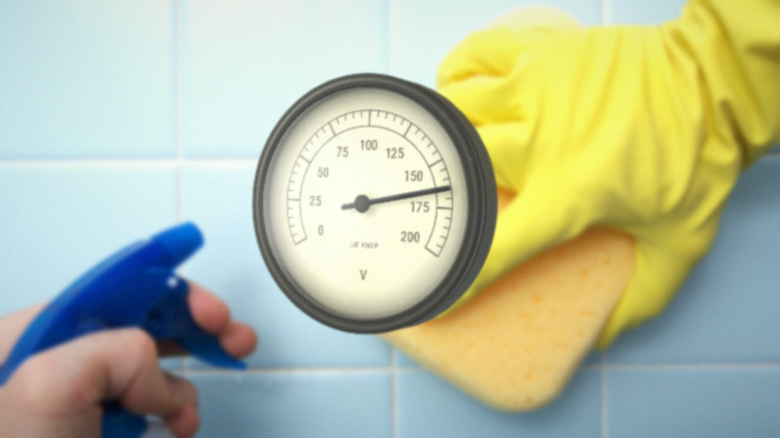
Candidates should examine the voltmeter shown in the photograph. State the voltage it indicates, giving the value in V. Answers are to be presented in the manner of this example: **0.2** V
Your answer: **165** V
